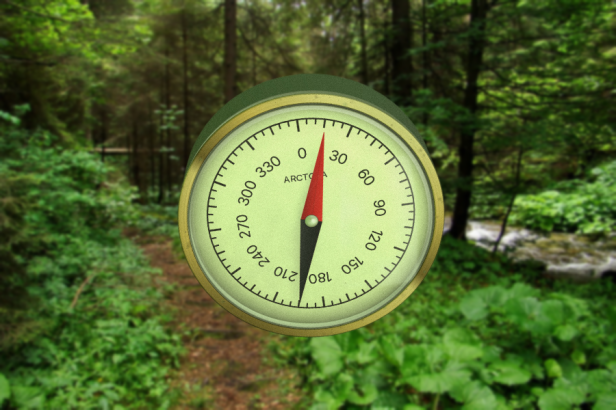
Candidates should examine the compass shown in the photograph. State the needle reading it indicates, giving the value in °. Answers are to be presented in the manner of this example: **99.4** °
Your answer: **15** °
